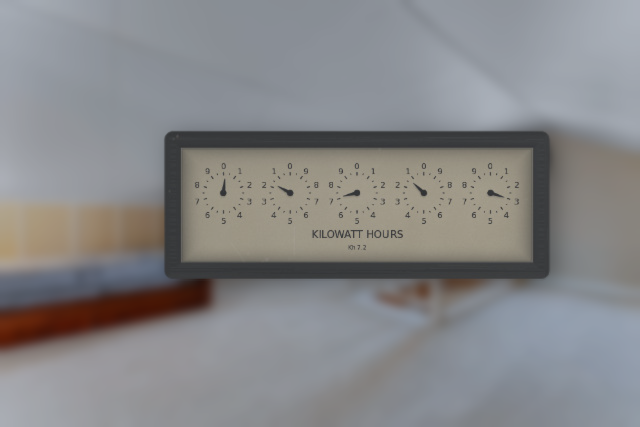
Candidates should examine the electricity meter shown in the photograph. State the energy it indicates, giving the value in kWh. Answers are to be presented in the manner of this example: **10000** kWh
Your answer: **1713** kWh
